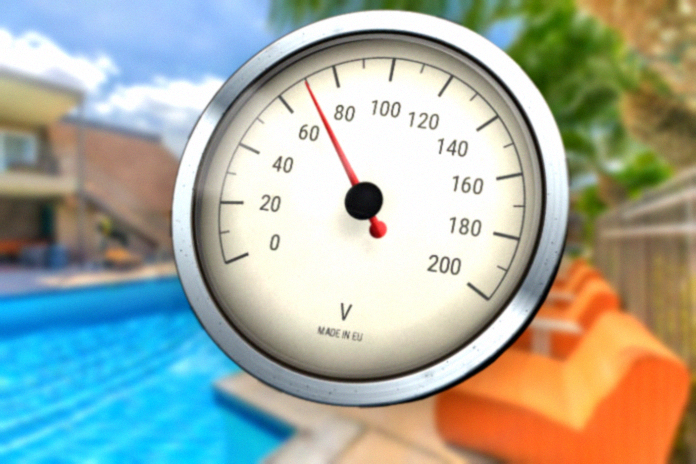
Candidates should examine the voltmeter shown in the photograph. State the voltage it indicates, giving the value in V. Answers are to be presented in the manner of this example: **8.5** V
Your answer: **70** V
